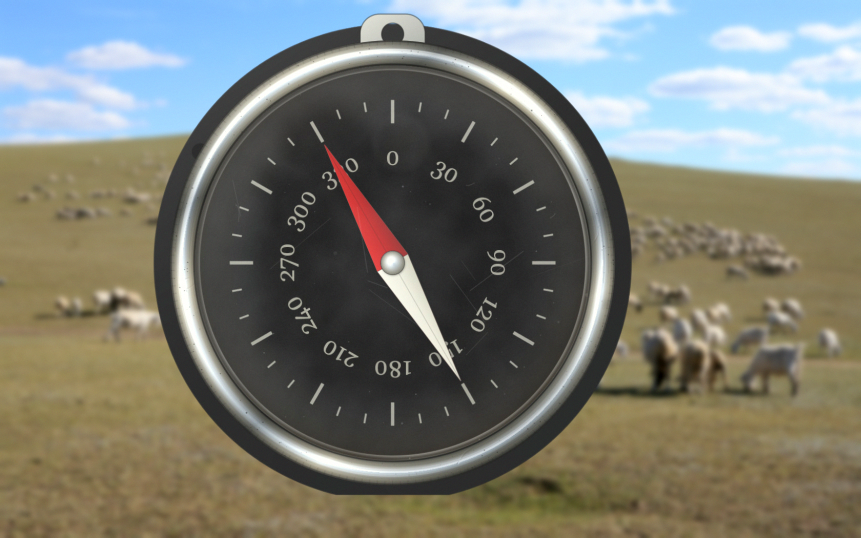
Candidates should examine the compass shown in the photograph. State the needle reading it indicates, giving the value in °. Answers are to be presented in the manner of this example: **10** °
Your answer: **330** °
